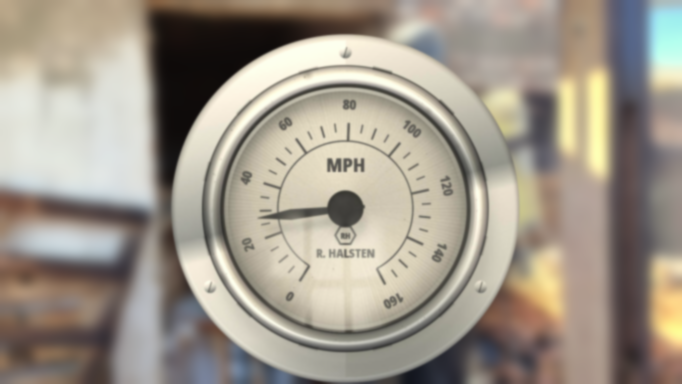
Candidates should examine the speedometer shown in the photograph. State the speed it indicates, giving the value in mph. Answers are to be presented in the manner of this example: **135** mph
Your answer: **27.5** mph
